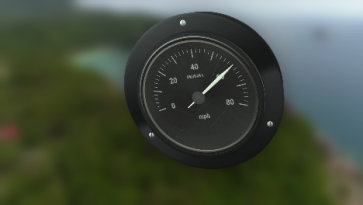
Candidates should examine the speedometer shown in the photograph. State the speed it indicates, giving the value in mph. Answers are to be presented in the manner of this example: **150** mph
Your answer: **60** mph
